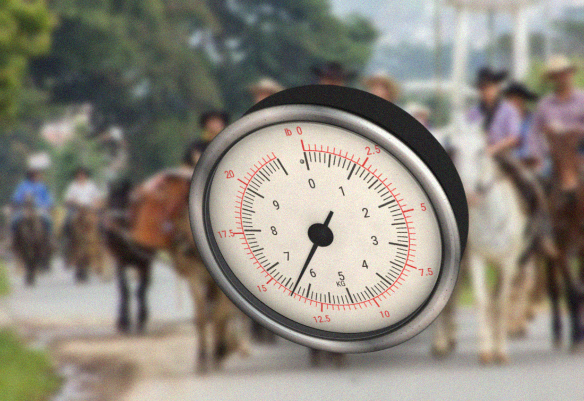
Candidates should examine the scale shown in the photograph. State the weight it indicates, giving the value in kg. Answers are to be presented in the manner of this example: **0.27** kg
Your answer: **6.3** kg
